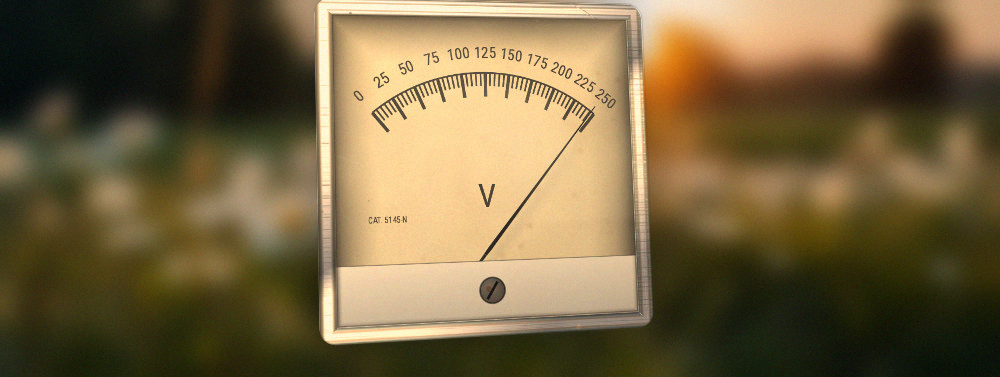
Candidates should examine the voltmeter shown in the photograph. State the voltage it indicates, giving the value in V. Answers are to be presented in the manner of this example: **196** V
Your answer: **245** V
